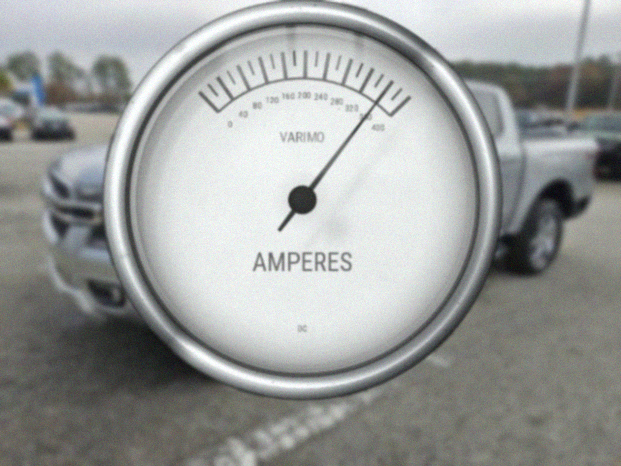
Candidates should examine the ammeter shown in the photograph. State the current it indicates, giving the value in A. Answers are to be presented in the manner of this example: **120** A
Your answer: **360** A
